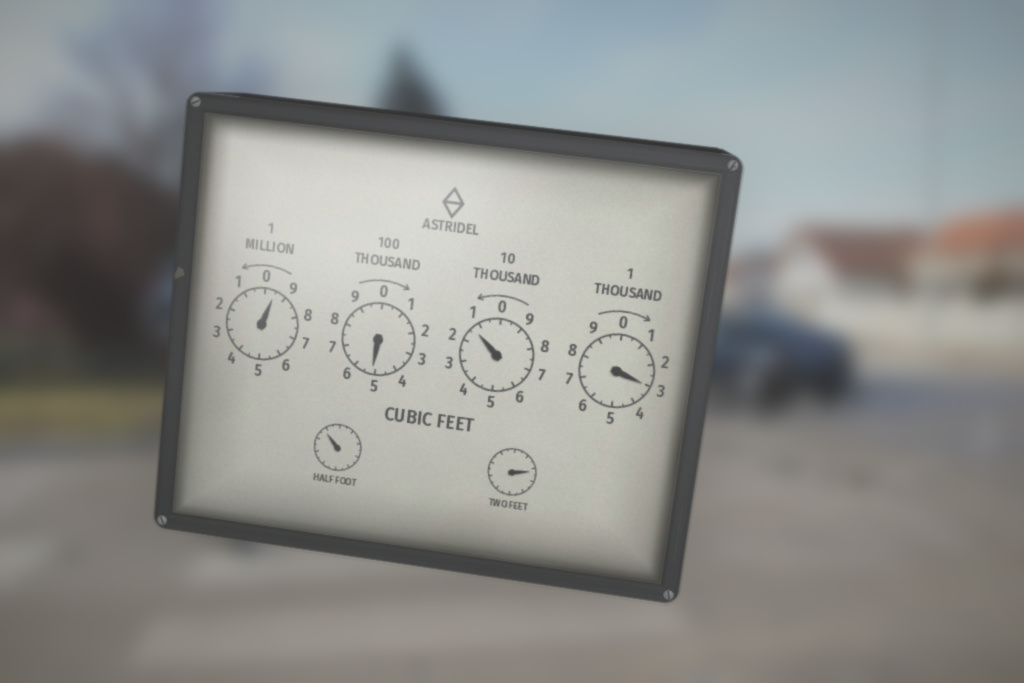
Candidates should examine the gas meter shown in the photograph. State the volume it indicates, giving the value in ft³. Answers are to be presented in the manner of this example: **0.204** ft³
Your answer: **951300** ft³
